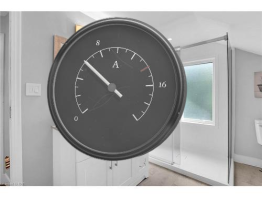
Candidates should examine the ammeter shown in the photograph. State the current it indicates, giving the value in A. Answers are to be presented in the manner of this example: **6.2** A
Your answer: **6** A
